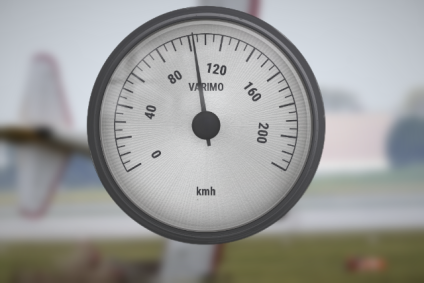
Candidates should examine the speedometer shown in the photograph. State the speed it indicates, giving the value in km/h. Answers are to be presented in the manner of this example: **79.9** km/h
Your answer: **102.5** km/h
